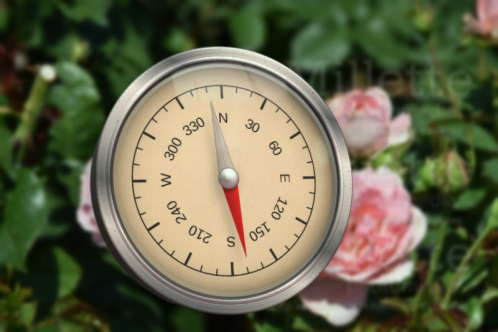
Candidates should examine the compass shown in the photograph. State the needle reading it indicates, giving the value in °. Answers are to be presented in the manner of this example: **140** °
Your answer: **170** °
